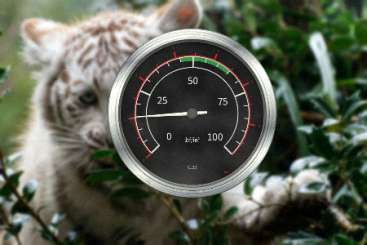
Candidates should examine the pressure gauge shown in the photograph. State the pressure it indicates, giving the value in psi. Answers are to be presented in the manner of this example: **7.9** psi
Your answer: **15** psi
